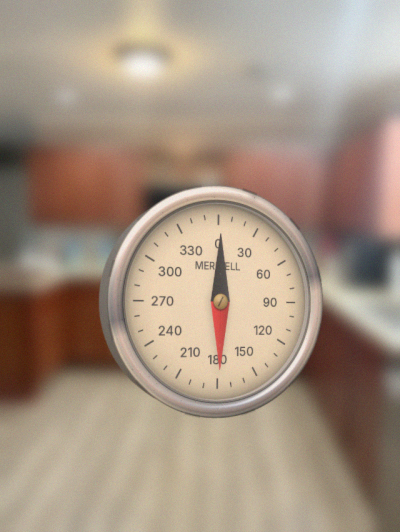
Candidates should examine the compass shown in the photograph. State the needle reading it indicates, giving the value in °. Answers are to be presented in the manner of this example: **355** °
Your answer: **180** °
